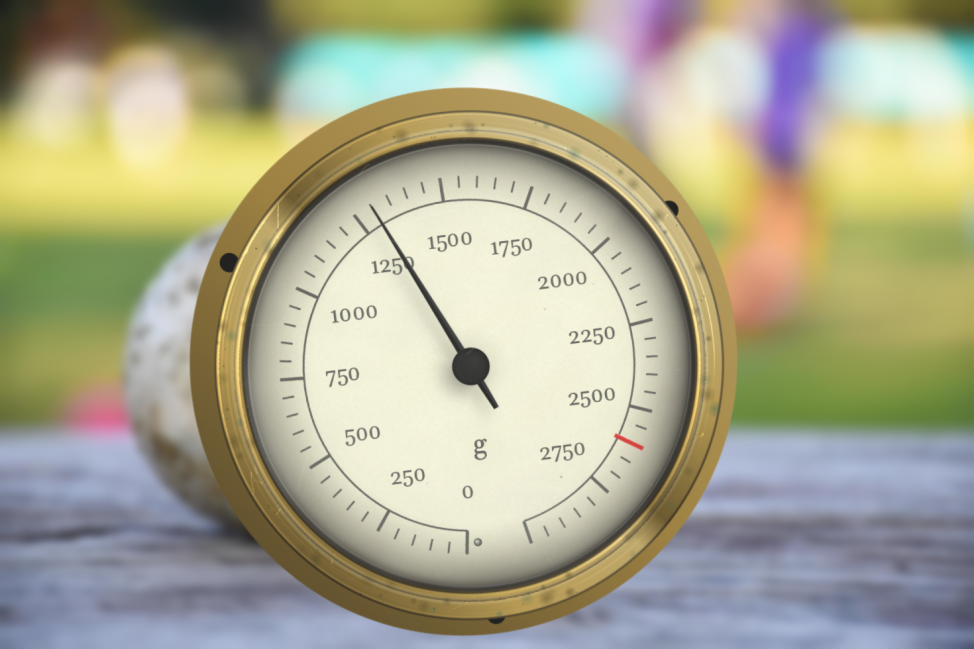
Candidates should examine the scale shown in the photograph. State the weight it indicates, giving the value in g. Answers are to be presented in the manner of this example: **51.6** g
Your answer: **1300** g
